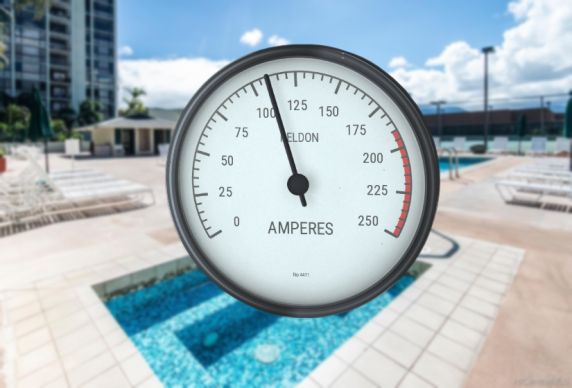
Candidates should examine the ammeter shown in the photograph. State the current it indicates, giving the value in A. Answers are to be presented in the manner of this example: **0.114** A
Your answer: **110** A
